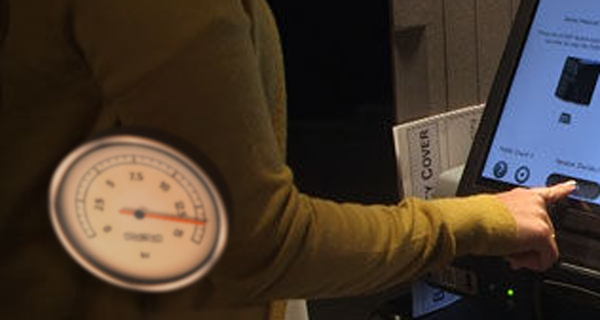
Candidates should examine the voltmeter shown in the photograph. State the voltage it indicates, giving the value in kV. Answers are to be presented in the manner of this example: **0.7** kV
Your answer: **13.5** kV
